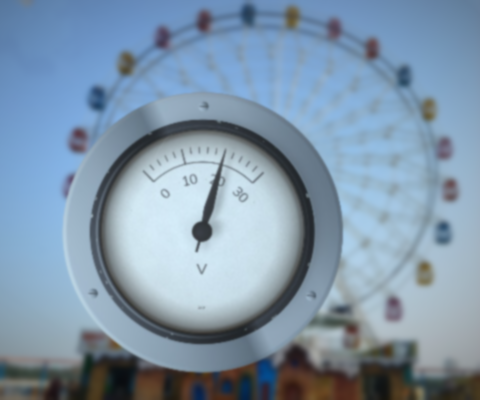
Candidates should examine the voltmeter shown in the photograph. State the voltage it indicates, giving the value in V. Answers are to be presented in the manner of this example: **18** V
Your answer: **20** V
